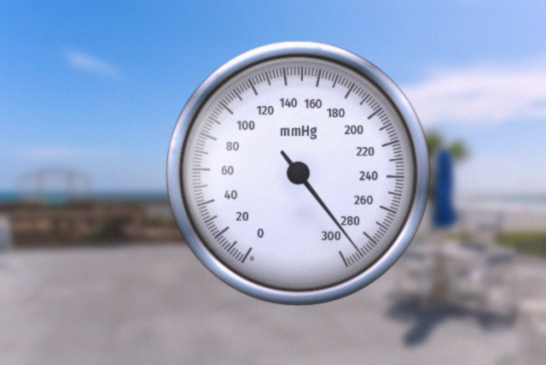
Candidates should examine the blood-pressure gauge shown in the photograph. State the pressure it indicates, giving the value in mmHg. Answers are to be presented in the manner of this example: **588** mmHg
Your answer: **290** mmHg
